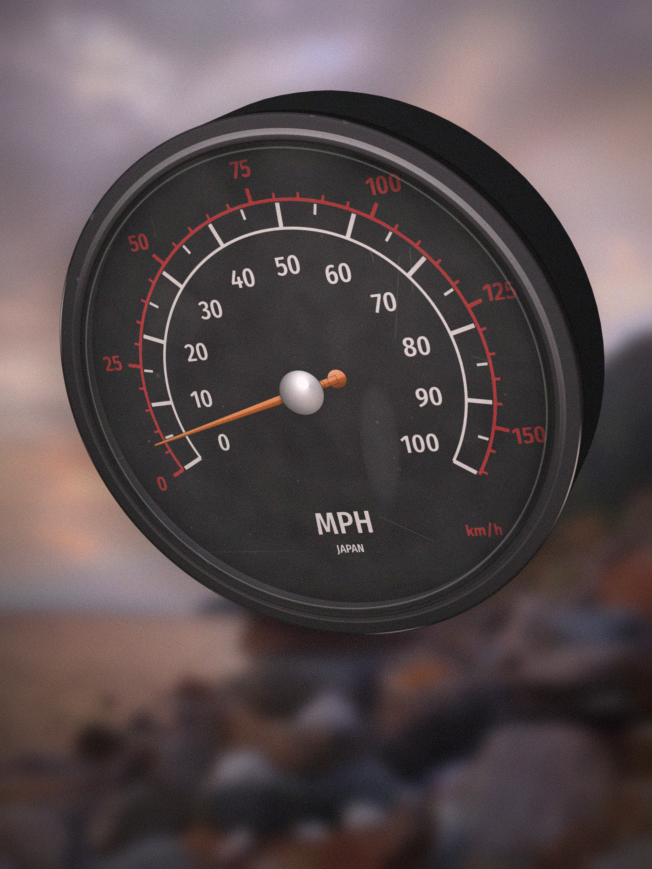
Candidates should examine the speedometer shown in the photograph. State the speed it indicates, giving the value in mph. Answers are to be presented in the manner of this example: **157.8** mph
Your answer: **5** mph
